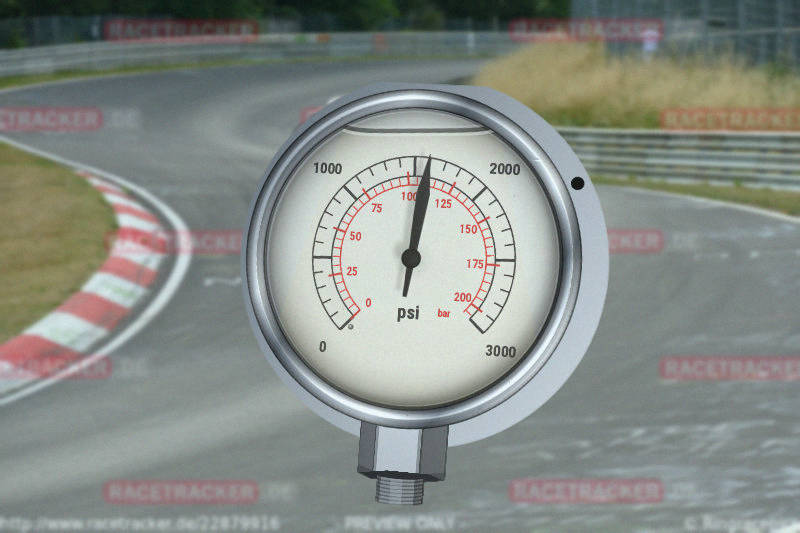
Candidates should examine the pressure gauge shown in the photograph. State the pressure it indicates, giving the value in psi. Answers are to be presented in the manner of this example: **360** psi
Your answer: **1600** psi
